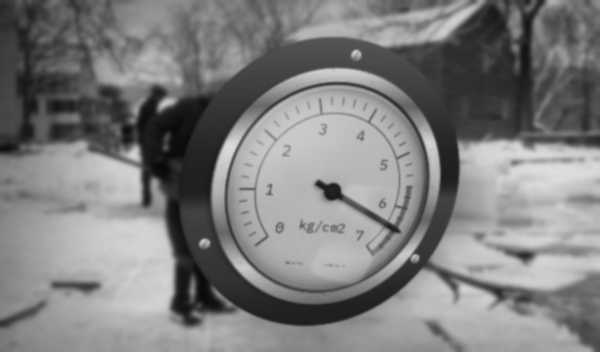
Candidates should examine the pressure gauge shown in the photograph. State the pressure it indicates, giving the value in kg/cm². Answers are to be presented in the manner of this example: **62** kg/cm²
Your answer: **6.4** kg/cm²
